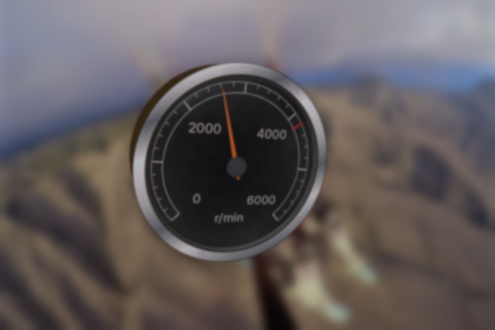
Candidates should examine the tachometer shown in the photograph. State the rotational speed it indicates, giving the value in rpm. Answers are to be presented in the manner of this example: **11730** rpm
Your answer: **2600** rpm
